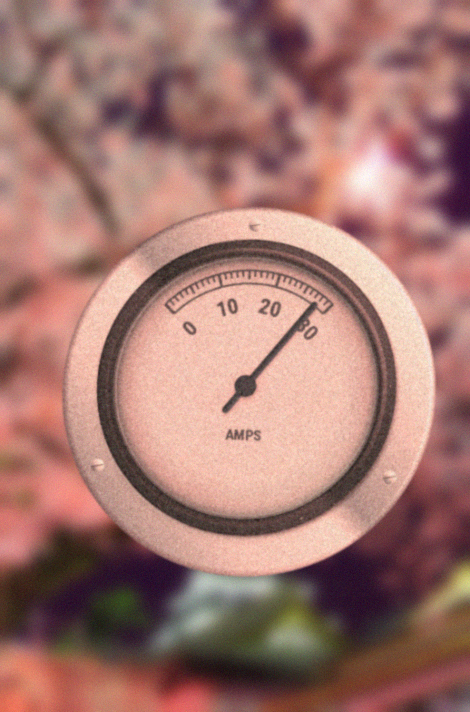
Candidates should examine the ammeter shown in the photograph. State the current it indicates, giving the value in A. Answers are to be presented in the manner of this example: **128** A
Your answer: **28** A
